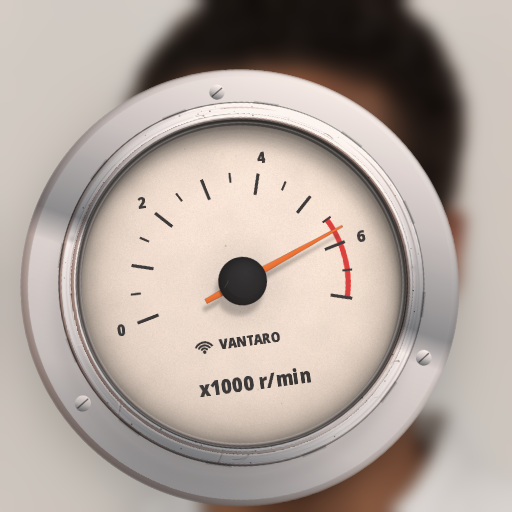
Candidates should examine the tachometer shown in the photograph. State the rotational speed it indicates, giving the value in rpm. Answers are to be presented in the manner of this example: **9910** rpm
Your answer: **5750** rpm
